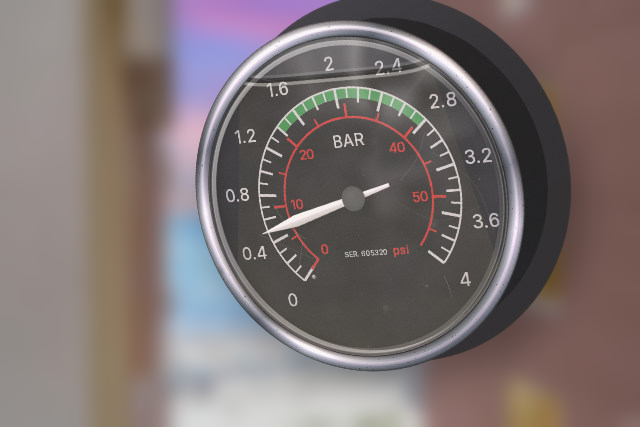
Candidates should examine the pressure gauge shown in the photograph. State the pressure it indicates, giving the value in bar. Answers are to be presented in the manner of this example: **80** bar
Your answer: **0.5** bar
